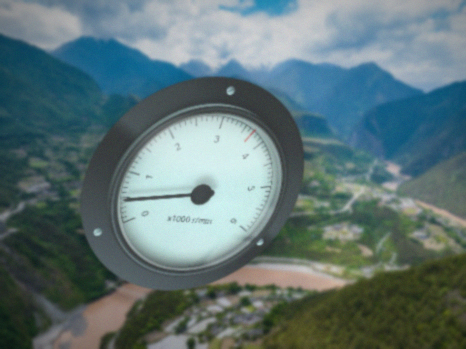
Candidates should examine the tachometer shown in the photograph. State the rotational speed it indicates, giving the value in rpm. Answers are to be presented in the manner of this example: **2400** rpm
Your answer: **500** rpm
